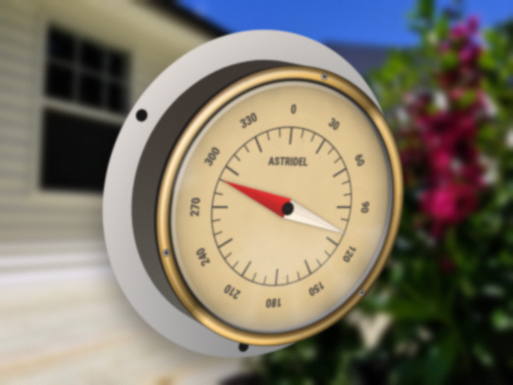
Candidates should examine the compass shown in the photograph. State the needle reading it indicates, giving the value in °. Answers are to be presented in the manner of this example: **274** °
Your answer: **290** °
